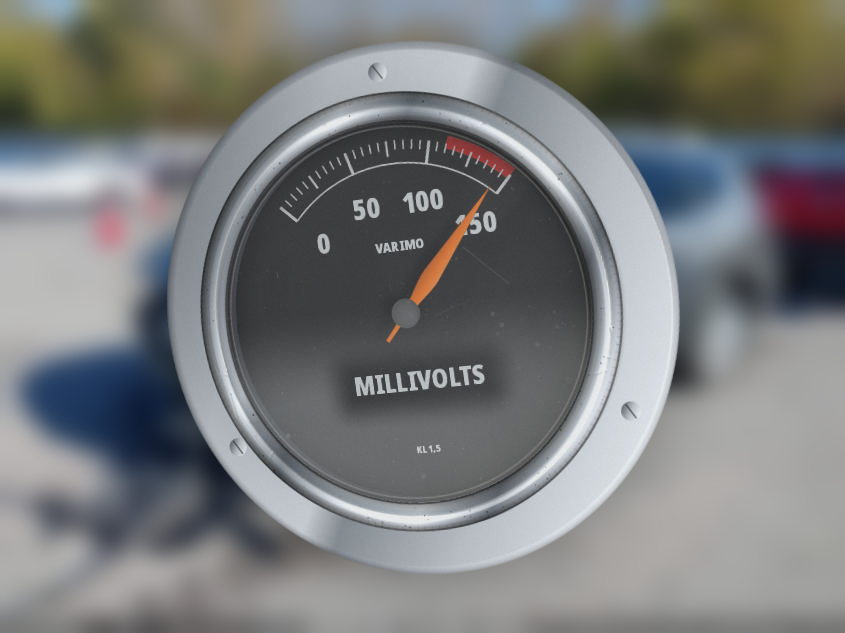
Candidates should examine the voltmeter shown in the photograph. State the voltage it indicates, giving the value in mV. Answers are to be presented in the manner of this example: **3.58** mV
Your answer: **145** mV
